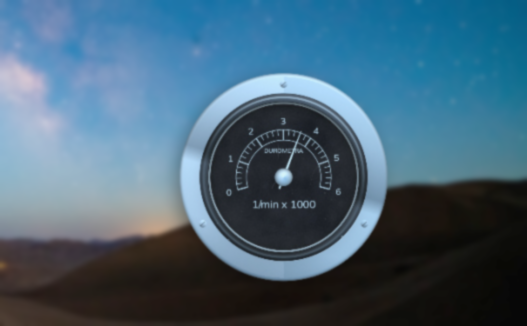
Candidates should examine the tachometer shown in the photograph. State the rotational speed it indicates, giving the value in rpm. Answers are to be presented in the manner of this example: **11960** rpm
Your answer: **3600** rpm
